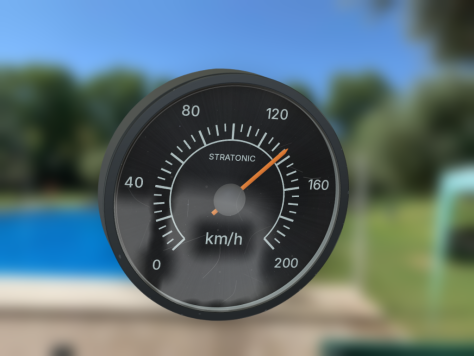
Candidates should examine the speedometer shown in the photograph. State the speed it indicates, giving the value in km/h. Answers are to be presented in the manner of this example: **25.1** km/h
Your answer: **135** km/h
